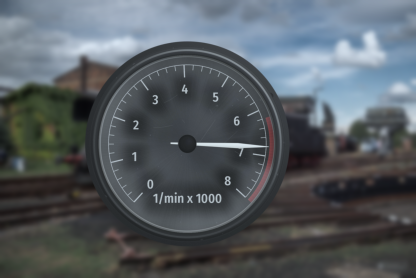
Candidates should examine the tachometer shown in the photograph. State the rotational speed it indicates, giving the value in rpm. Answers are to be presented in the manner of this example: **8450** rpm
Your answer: **6800** rpm
